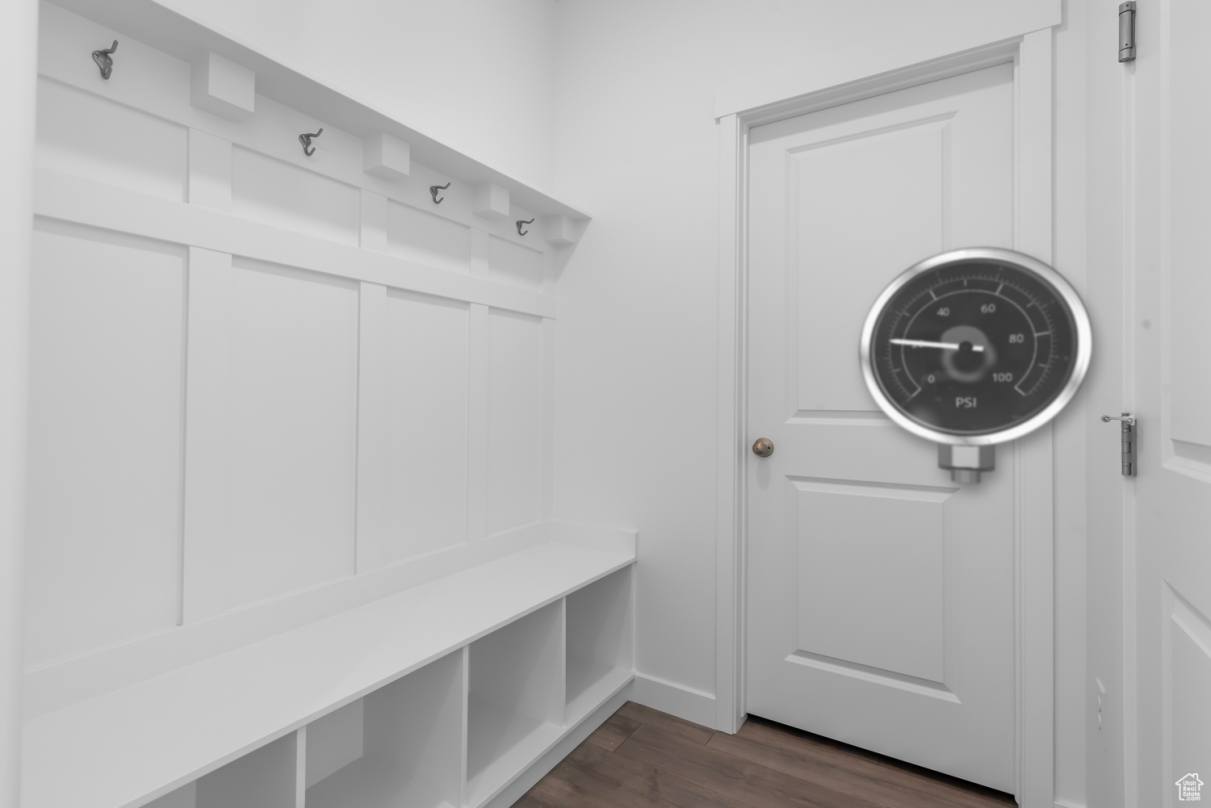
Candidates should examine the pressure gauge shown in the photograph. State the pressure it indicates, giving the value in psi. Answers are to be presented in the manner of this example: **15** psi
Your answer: **20** psi
